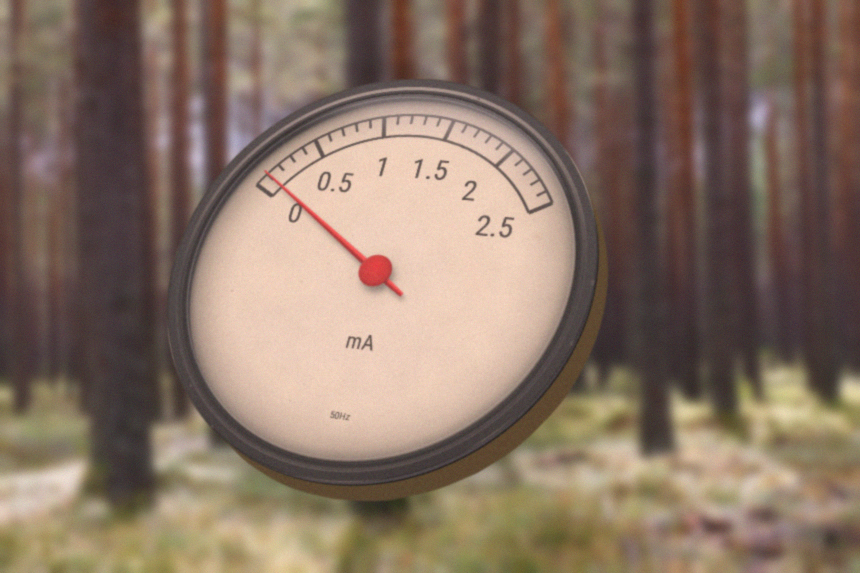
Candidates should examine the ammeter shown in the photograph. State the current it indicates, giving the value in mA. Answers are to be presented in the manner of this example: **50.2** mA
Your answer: **0.1** mA
